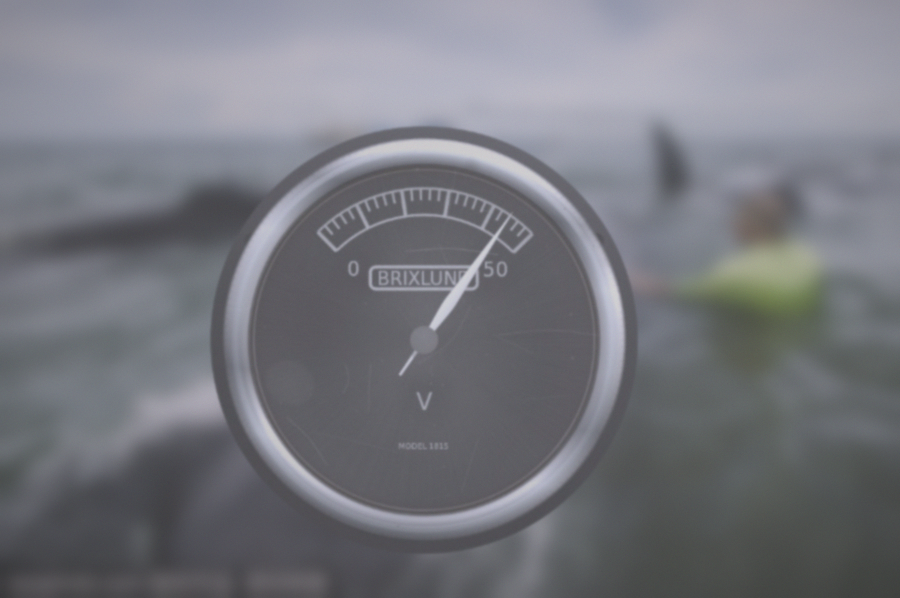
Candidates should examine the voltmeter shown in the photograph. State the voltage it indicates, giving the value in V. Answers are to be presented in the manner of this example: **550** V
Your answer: **44** V
